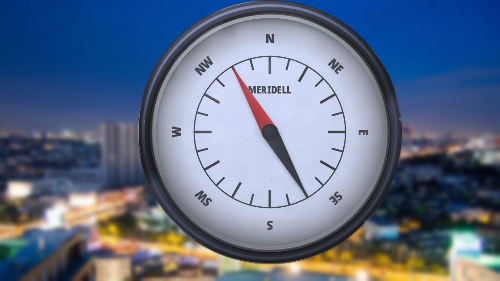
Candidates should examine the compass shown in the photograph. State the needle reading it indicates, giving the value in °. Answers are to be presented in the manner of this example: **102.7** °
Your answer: **330** °
